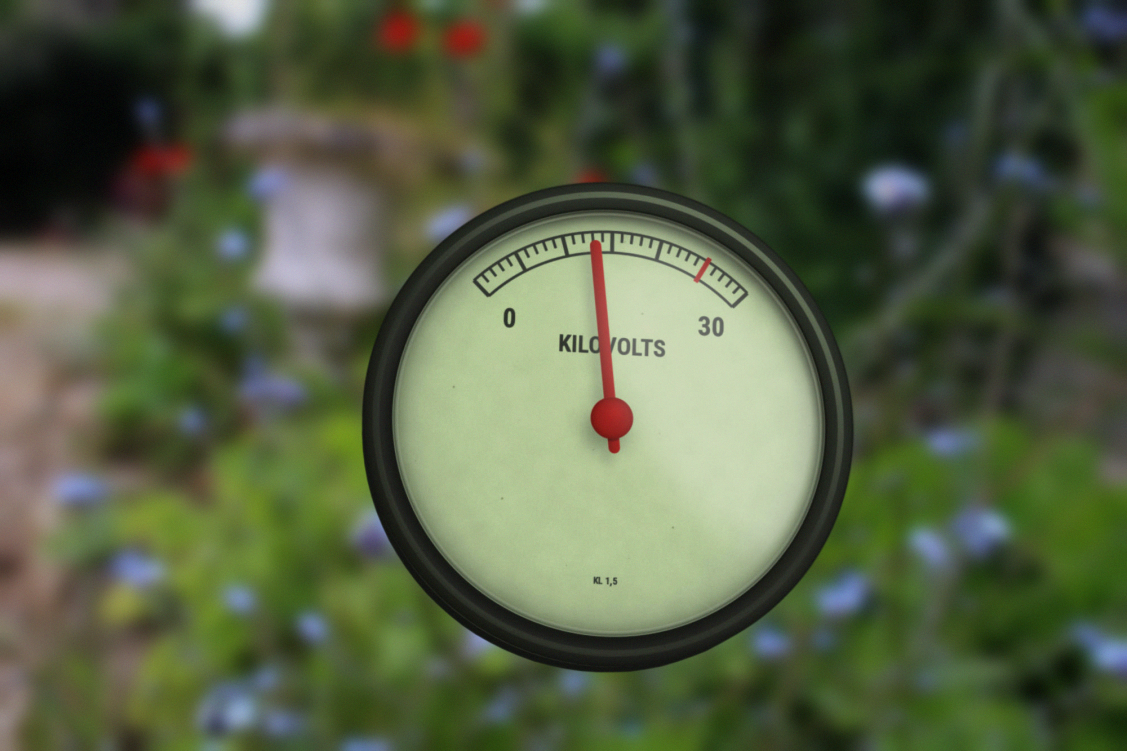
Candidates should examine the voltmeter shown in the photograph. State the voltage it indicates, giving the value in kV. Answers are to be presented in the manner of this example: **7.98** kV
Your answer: **13** kV
